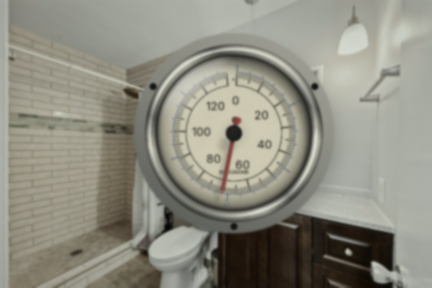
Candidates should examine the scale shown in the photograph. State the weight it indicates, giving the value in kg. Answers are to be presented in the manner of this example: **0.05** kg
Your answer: **70** kg
